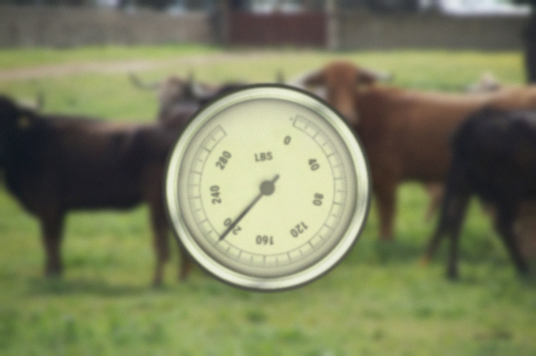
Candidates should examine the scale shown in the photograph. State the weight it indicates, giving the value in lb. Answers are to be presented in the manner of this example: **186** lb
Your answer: **200** lb
